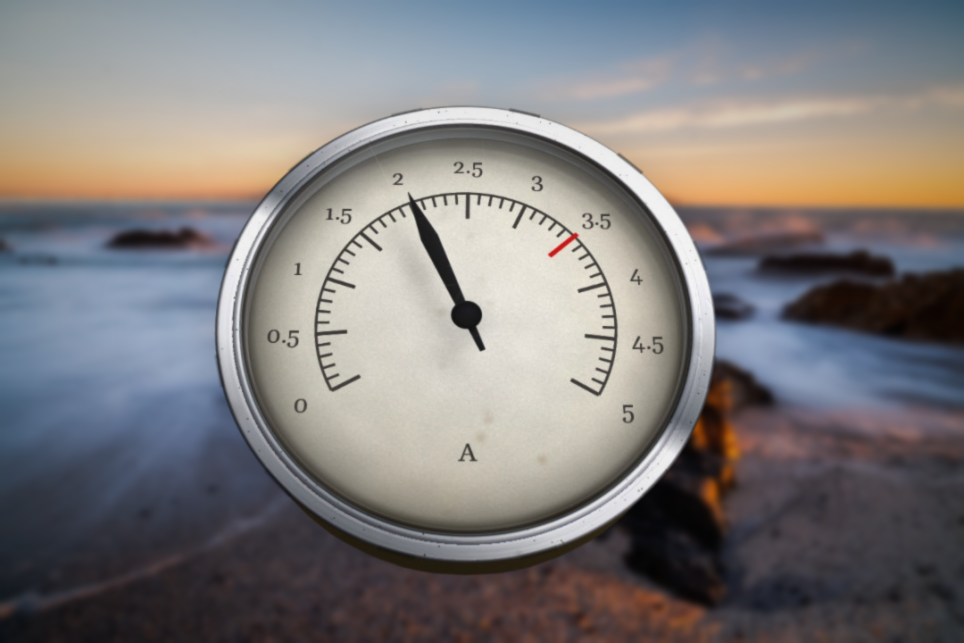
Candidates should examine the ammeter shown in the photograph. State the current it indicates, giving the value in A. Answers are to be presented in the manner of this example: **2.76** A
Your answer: **2** A
